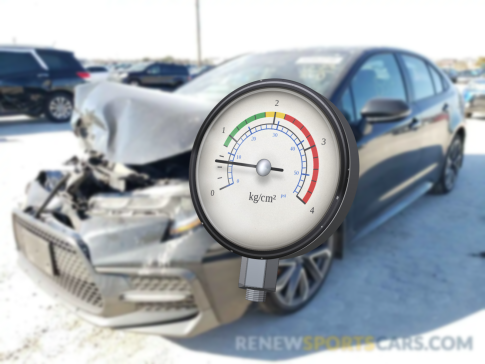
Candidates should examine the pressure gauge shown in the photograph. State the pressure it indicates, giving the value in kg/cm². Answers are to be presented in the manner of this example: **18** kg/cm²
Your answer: **0.5** kg/cm²
